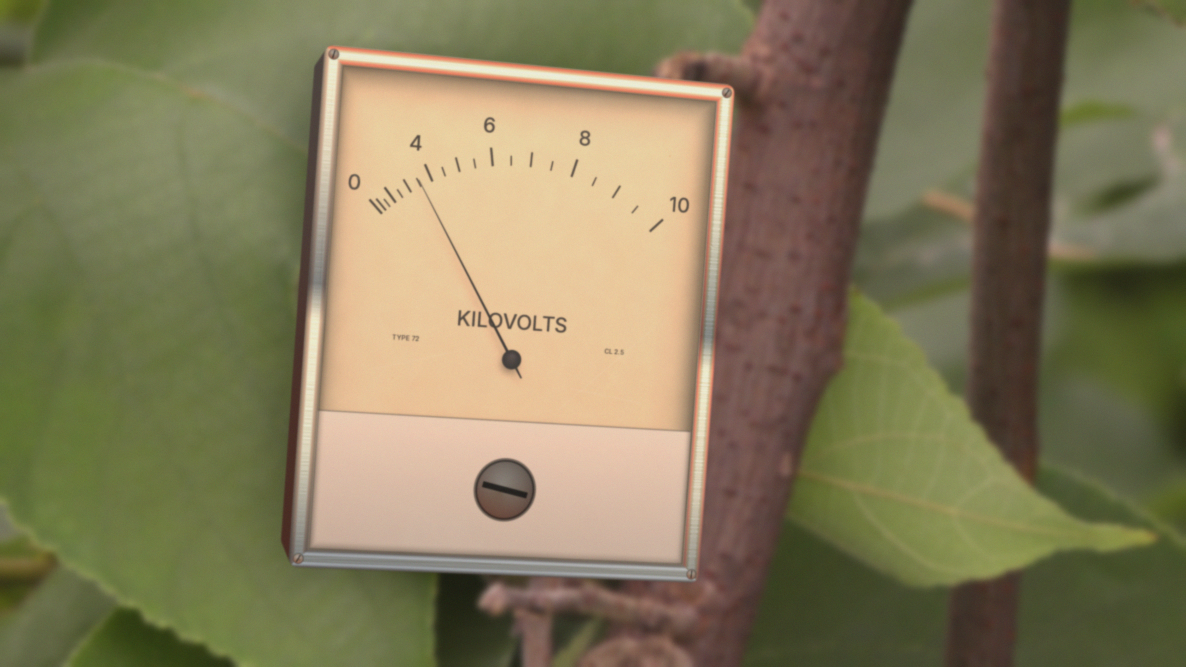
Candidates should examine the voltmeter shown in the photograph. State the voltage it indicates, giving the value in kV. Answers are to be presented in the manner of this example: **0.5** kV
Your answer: **3.5** kV
